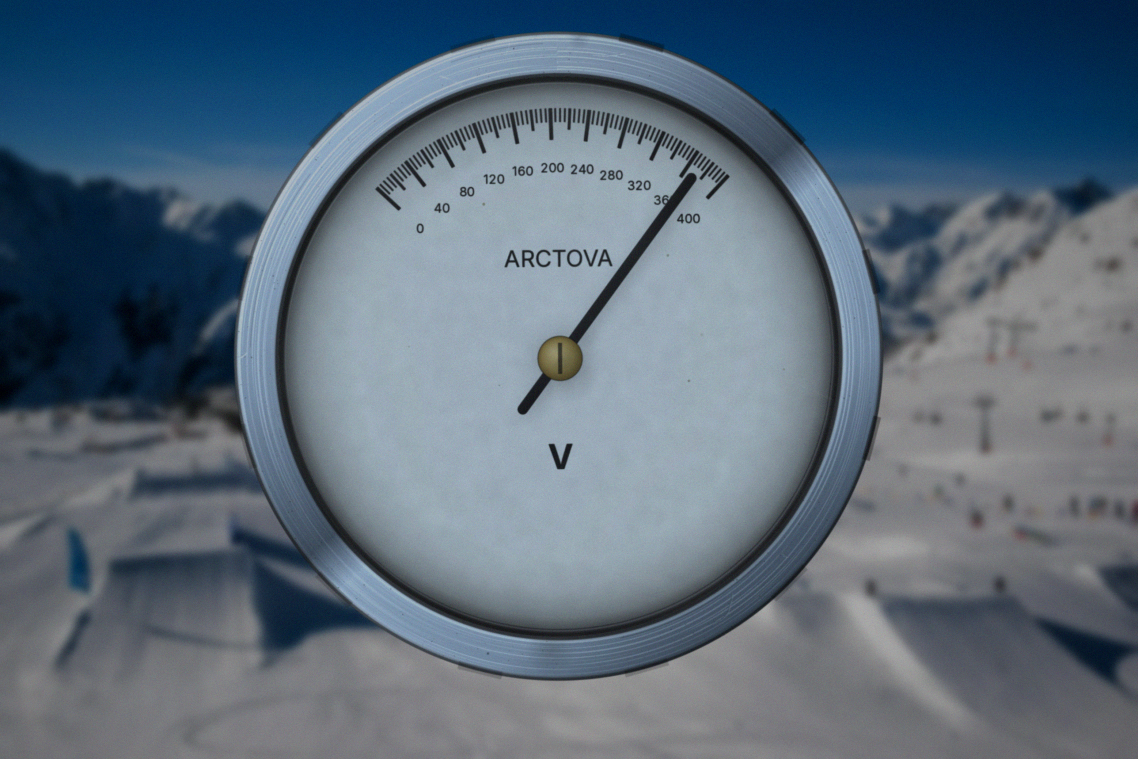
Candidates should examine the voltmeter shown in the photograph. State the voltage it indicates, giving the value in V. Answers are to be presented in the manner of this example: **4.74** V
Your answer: **370** V
